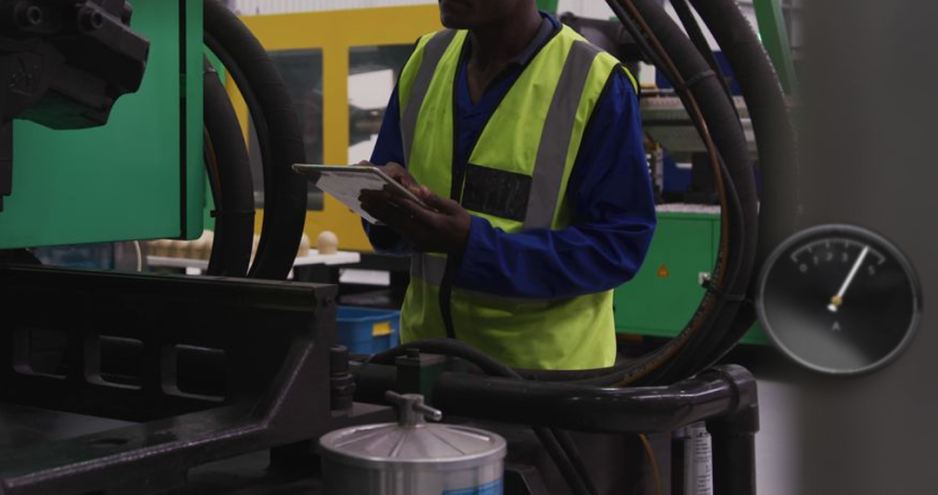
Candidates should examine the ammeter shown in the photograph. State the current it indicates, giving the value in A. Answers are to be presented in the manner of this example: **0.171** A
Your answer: **4** A
